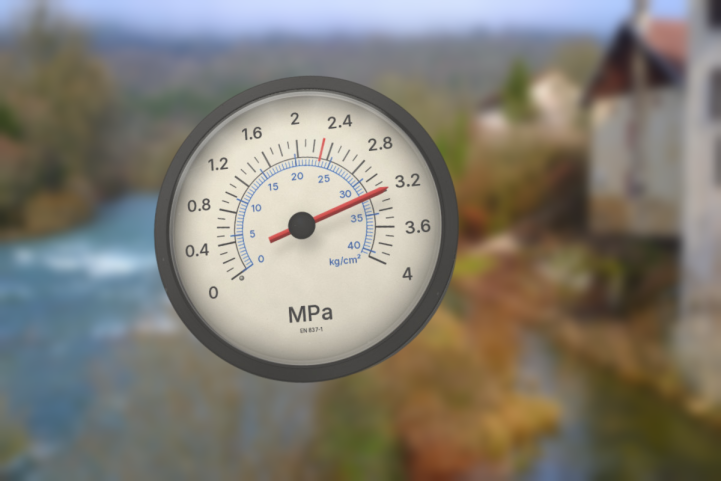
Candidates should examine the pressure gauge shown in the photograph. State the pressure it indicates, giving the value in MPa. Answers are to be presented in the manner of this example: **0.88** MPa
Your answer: **3.2** MPa
